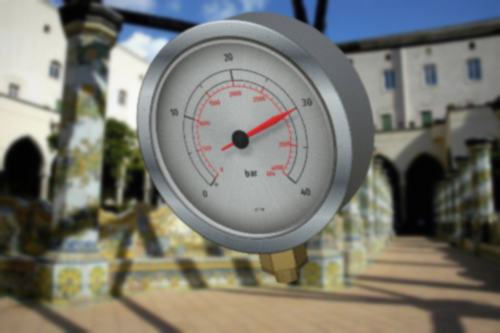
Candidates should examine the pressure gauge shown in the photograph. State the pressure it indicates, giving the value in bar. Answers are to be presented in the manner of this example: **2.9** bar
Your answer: **30** bar
